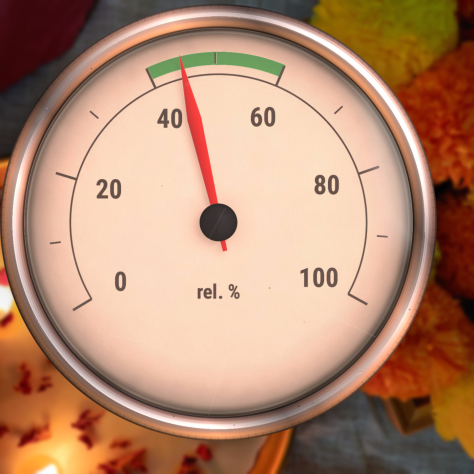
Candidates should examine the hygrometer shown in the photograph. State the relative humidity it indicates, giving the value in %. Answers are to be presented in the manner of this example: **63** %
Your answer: **45** %
